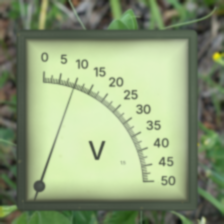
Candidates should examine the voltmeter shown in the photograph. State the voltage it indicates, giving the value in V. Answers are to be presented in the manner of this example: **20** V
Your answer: **10** V
